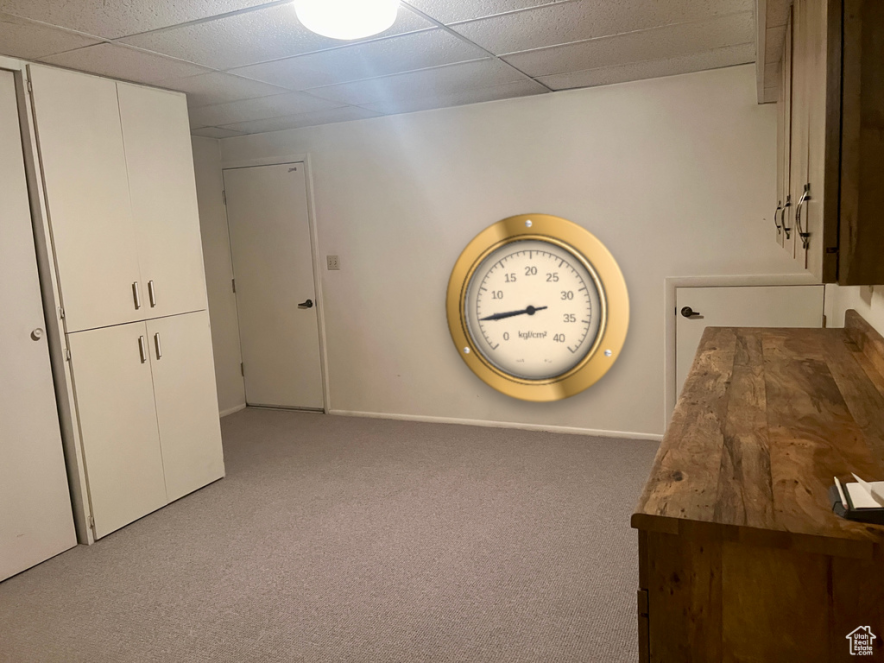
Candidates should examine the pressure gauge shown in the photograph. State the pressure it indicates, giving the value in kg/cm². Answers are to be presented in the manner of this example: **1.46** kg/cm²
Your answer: **5** kg/cm²
